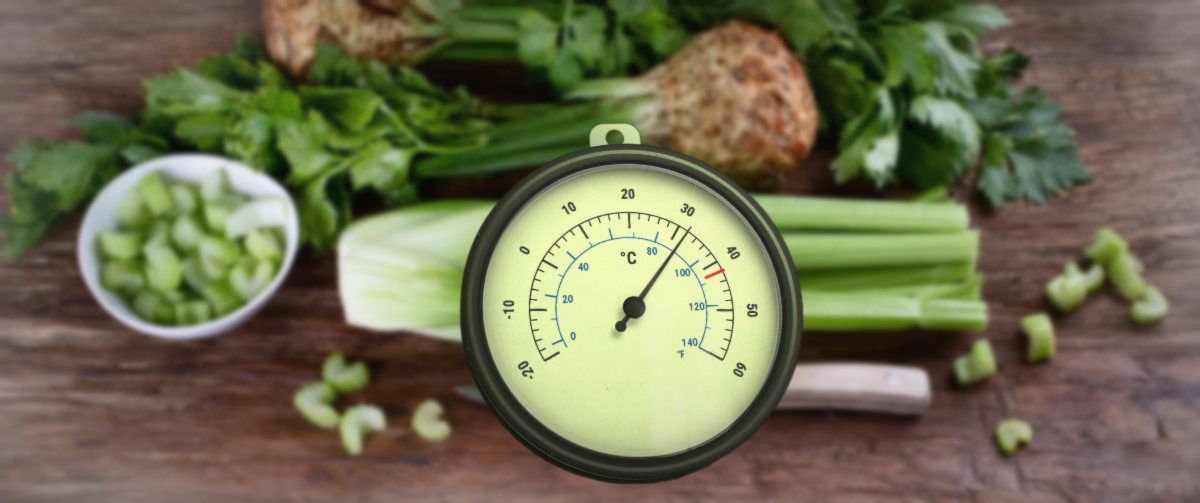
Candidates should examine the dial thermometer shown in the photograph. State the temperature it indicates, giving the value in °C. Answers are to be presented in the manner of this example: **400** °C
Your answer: **32** °C
